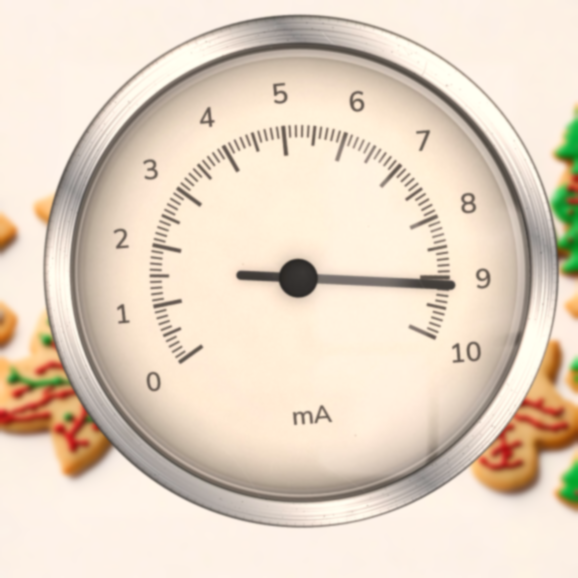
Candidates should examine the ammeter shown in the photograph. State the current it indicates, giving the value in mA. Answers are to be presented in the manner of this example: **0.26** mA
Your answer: **9.1** mA
